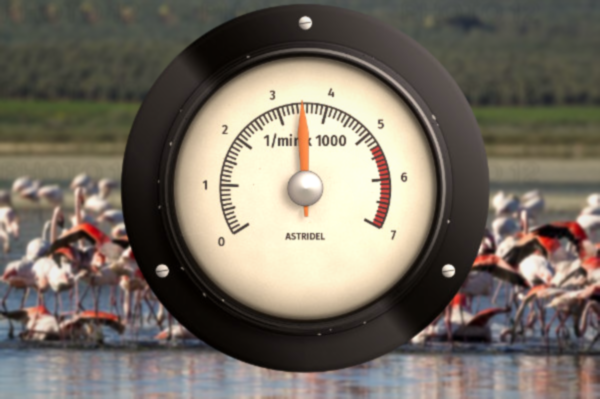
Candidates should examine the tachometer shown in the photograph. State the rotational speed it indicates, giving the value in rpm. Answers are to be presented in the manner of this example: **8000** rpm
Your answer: **3500** rpm
